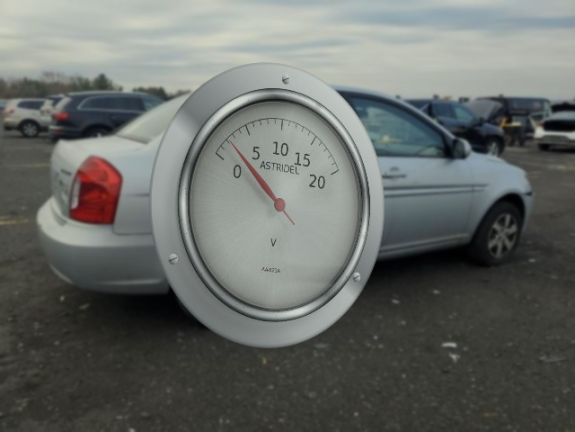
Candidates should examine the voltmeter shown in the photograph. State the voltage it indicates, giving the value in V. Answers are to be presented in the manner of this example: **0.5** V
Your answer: **2** V
